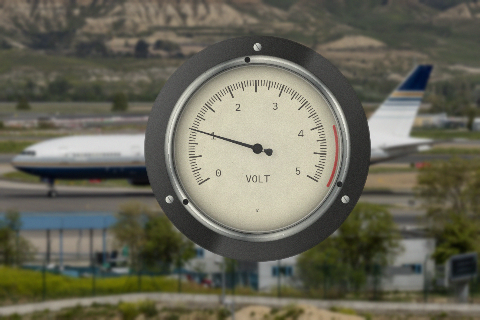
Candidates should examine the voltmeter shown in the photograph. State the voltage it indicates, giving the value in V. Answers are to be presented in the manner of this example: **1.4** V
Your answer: **1** V
